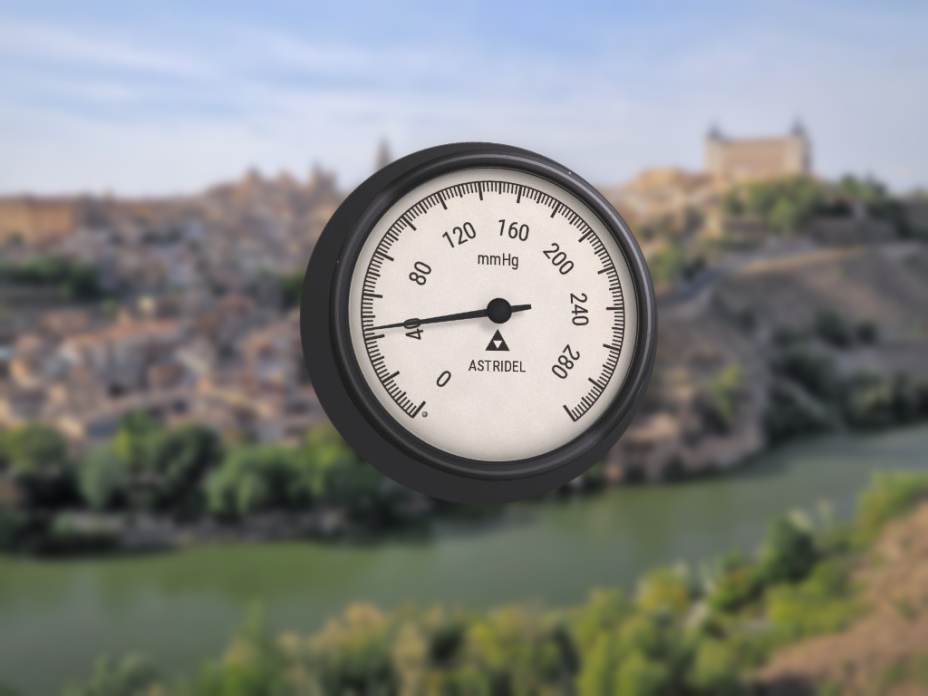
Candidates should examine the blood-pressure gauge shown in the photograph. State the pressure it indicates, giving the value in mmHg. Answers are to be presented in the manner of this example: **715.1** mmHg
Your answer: **44** mmHg
